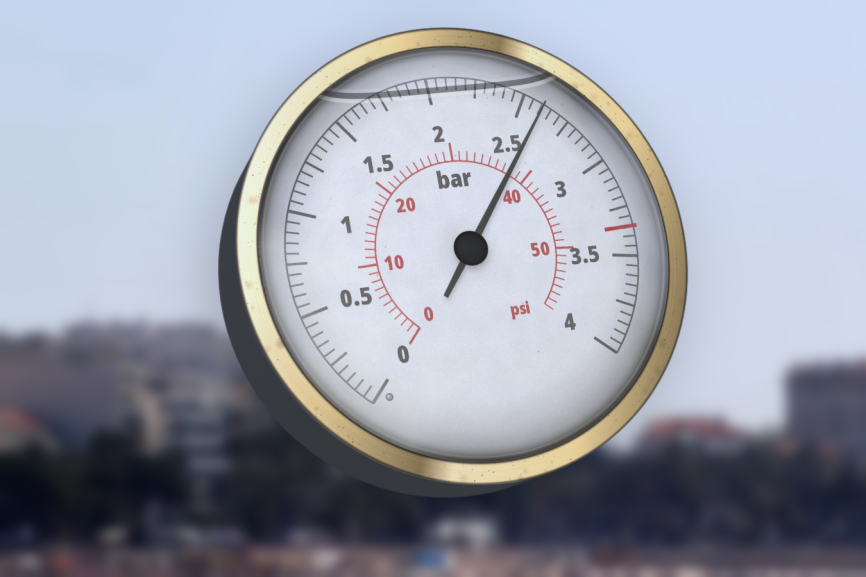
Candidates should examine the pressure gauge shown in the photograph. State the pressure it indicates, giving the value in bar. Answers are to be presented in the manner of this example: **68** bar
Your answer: **2.6** bar
